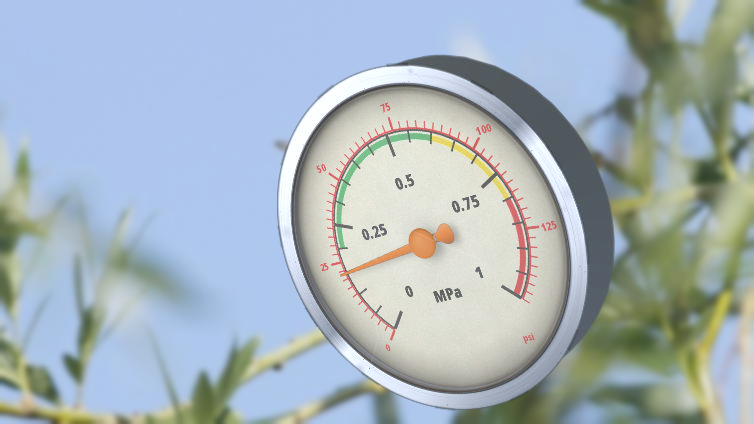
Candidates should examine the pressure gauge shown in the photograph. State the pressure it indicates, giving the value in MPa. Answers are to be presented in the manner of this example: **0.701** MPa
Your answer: **0.15** MPa
